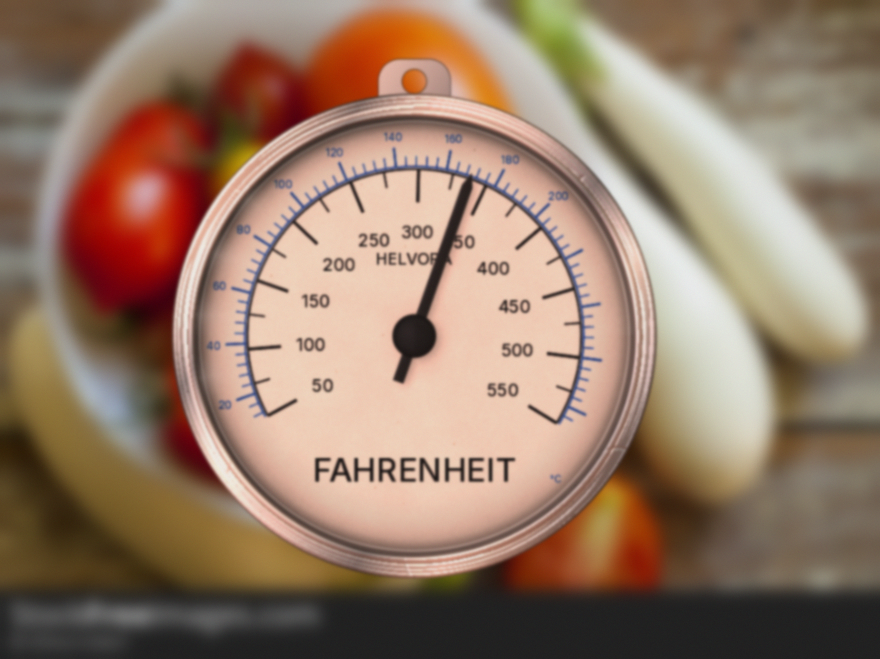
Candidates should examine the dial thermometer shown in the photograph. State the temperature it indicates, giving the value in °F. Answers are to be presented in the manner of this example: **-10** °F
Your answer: **337.5** °F
